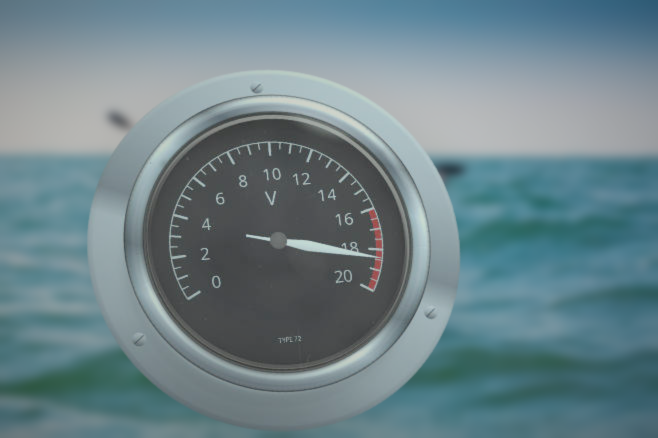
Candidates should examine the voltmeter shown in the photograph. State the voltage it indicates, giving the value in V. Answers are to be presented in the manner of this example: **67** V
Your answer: **18.5** V
